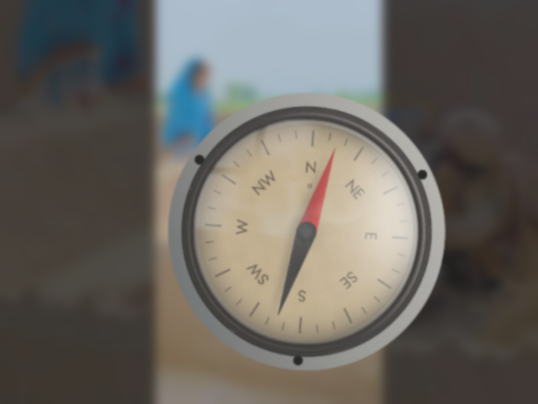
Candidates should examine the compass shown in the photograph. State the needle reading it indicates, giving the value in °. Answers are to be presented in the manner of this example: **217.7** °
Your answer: **15** °
